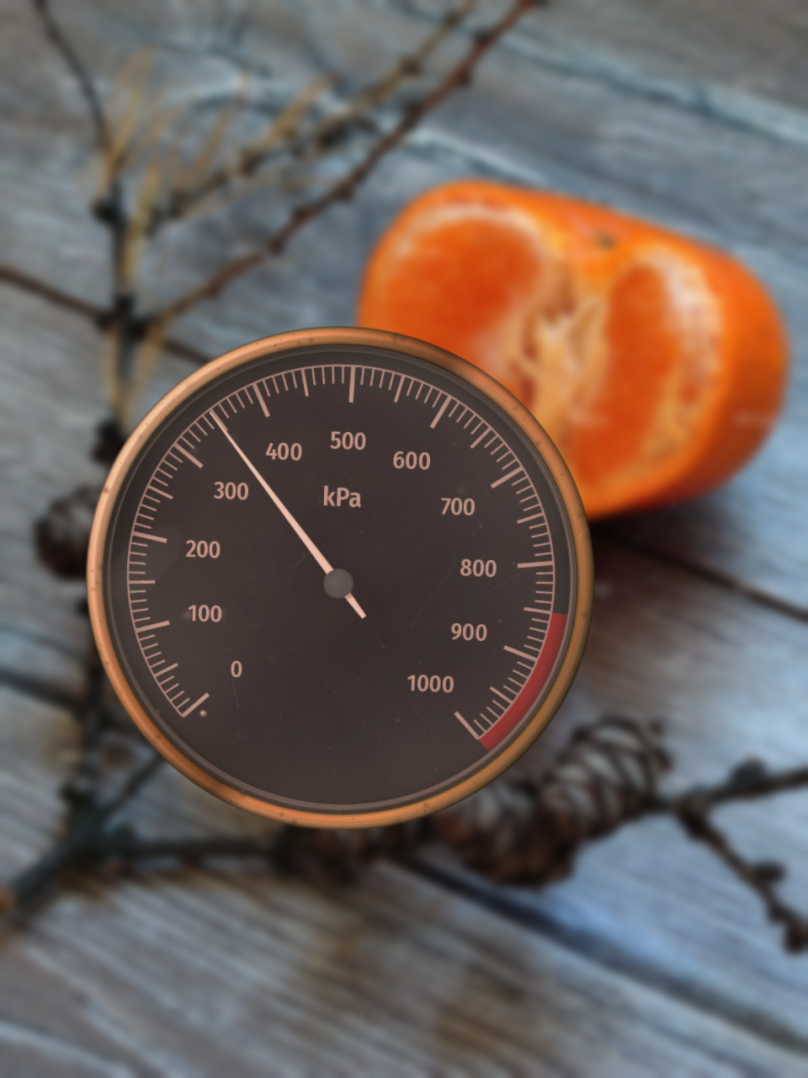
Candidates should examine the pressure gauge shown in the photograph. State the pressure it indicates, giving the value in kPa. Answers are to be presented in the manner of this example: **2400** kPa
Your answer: **350** kPa
